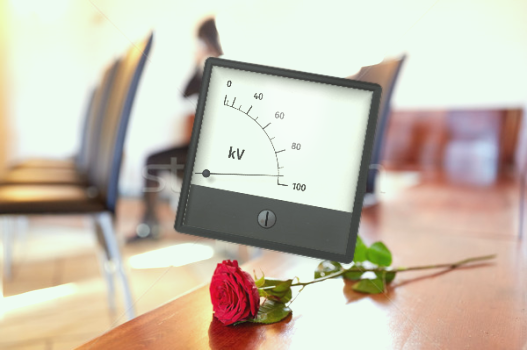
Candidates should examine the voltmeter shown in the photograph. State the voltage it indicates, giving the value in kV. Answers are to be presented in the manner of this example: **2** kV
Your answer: **95** kV
